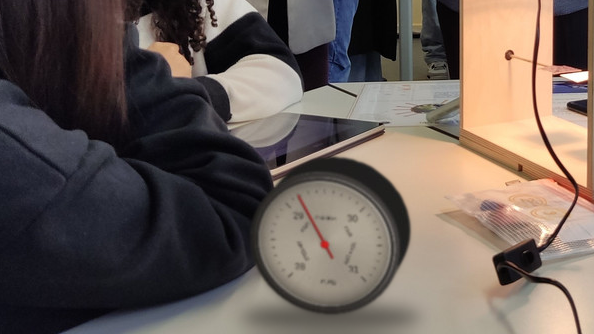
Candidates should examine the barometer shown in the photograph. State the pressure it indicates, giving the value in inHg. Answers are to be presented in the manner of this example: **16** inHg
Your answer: **29.2** inHg
